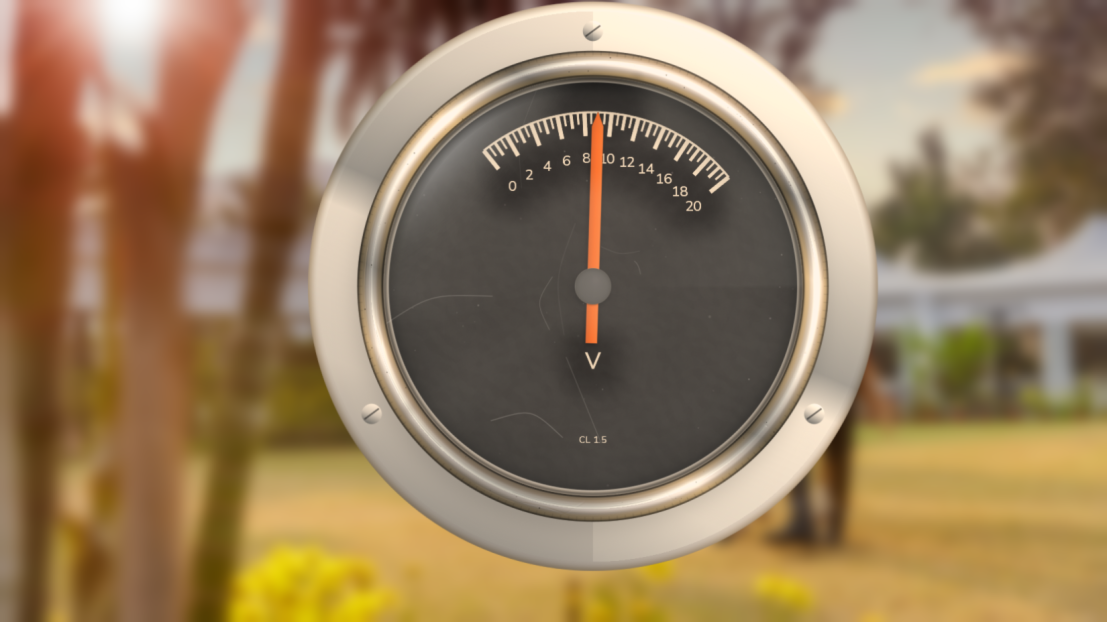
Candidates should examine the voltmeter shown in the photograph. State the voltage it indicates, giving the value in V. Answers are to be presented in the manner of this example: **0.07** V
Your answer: **9** V
